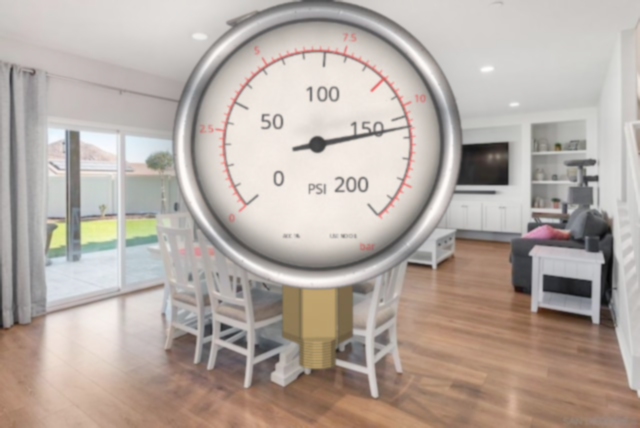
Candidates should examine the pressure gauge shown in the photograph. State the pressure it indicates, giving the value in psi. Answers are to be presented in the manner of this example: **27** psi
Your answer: **155** psi
